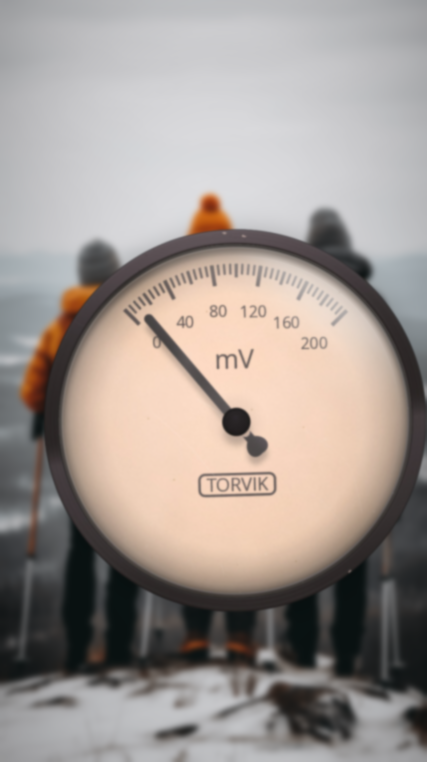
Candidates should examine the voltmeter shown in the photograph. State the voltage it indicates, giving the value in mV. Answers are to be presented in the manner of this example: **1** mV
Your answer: **10** mV
